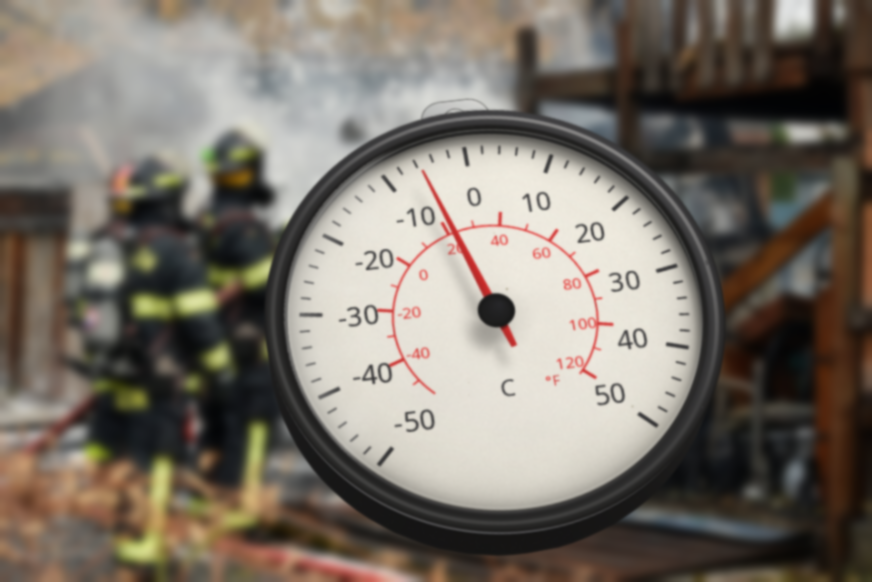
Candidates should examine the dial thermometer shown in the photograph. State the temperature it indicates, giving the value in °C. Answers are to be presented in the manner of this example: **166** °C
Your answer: **-6** °C
